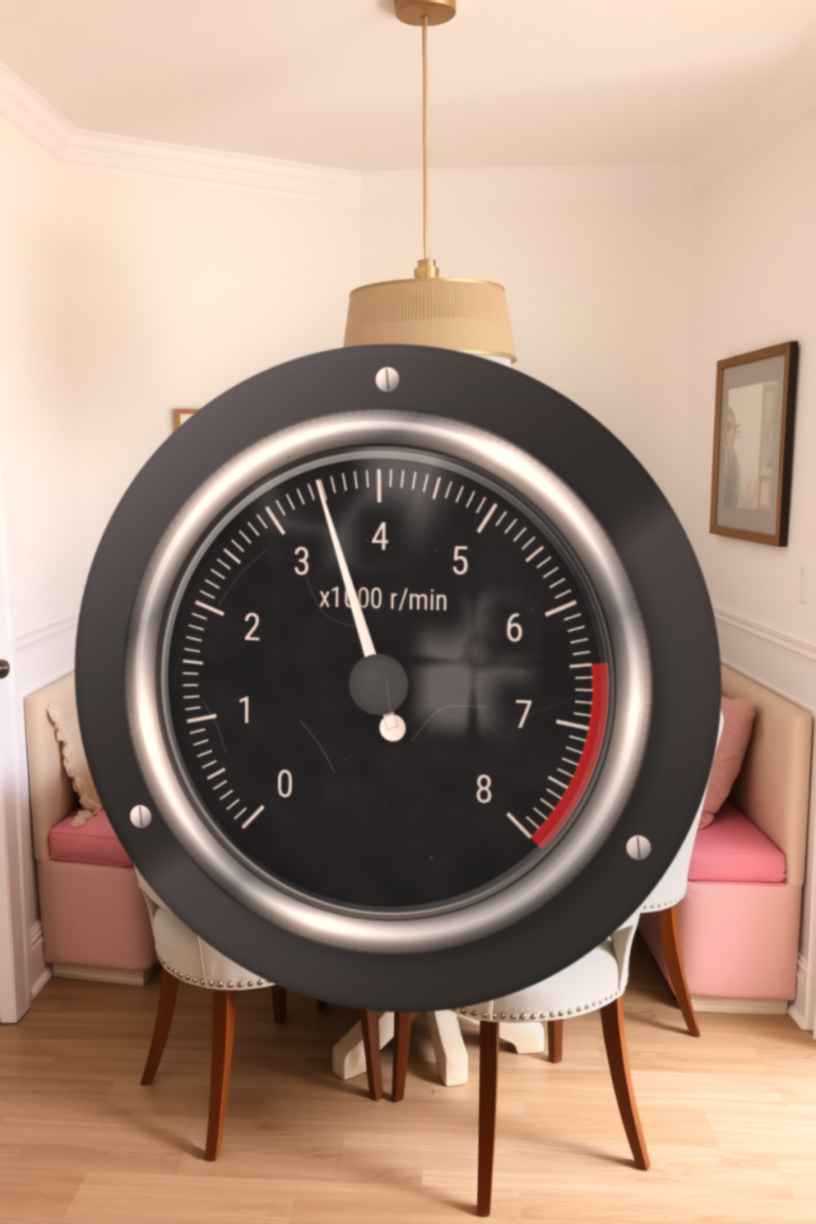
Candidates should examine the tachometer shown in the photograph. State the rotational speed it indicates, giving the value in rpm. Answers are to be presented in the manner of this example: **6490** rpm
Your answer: **3500** rpm
